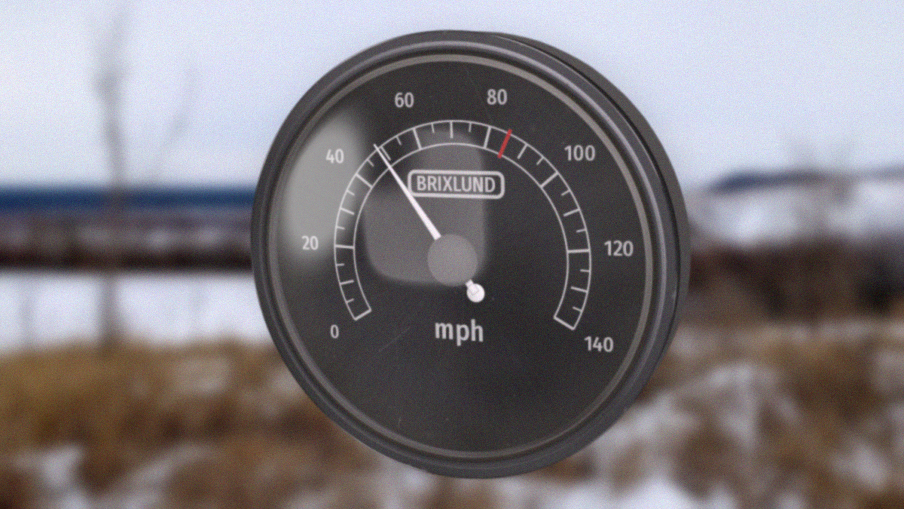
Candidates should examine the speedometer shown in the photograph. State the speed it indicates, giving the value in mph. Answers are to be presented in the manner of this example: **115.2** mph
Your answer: **50** mph
